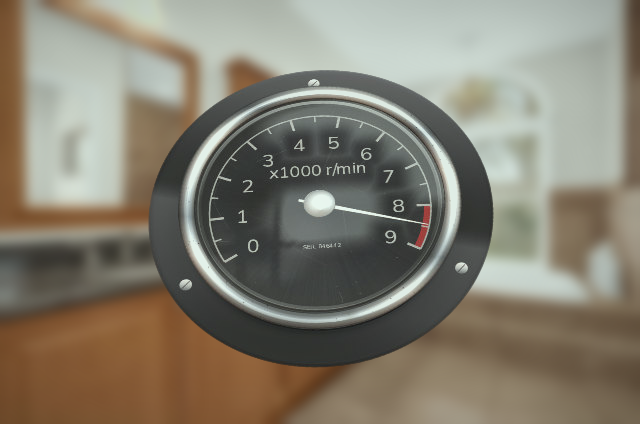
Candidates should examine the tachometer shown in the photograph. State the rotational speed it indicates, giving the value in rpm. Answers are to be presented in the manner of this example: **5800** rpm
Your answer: **8500** rpm
